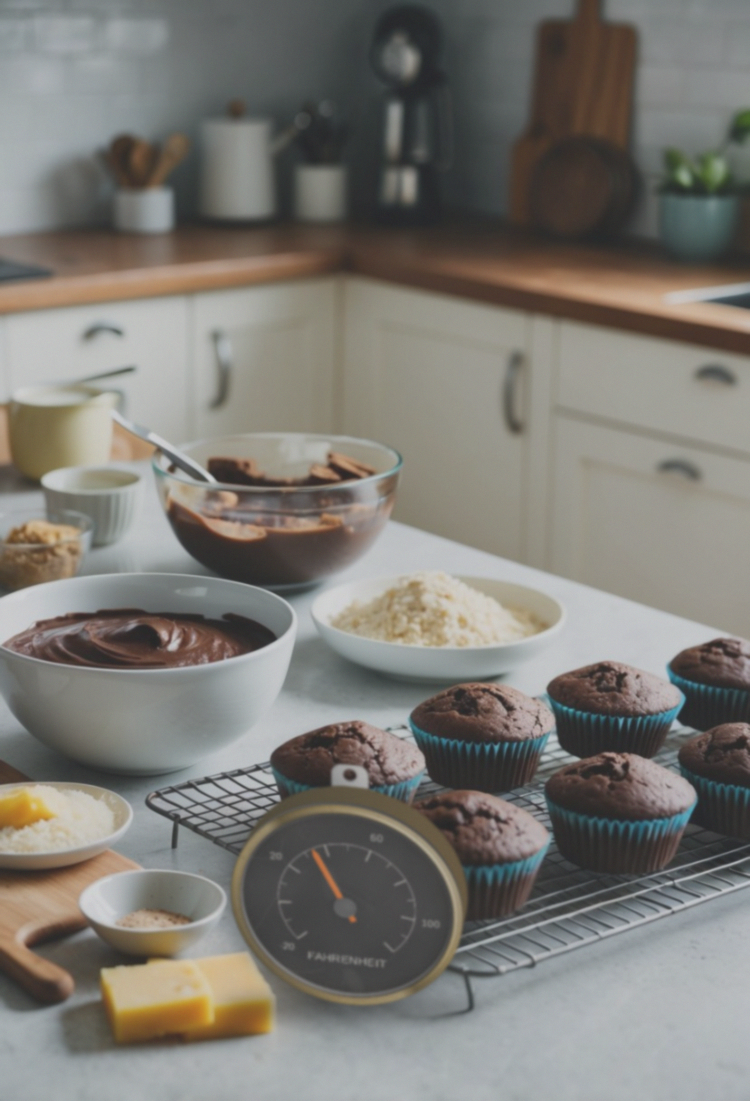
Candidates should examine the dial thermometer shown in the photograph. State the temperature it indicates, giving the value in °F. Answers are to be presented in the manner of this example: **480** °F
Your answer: **35** °F
